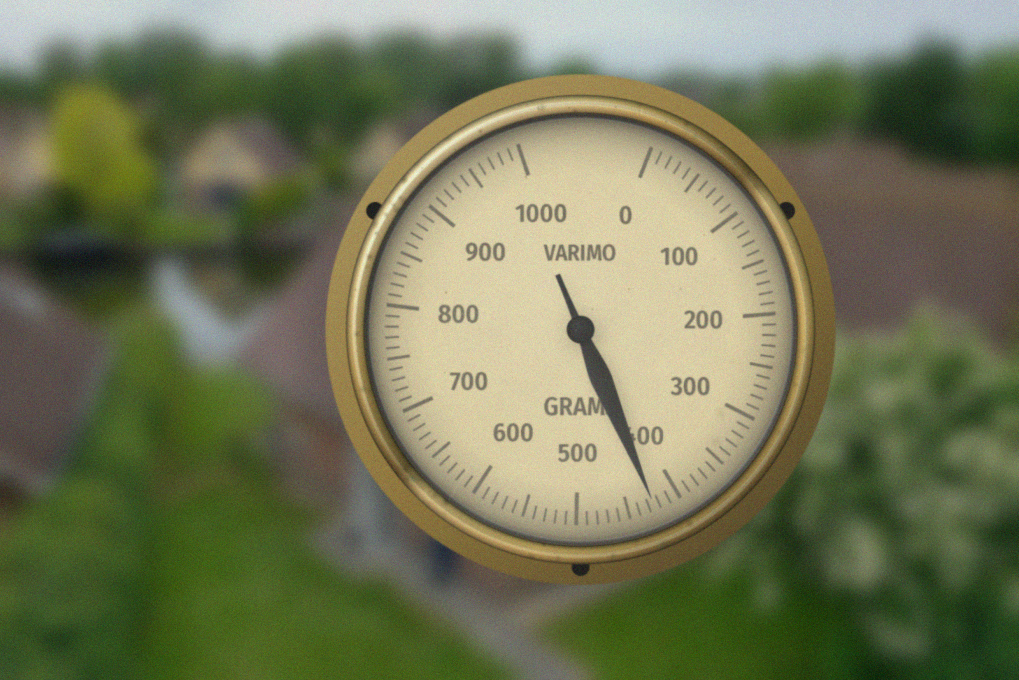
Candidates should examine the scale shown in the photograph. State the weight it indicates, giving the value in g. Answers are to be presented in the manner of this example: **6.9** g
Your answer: **425** g
